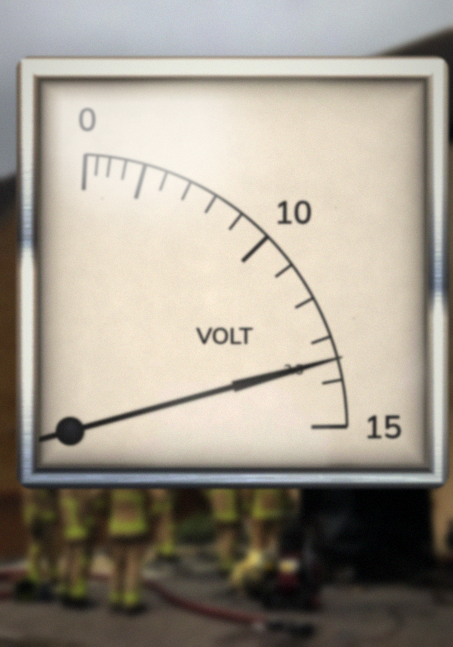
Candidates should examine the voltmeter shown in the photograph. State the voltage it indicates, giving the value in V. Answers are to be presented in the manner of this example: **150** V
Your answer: **13.5** V
